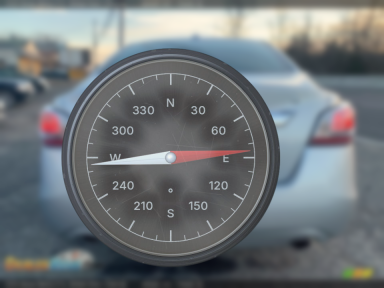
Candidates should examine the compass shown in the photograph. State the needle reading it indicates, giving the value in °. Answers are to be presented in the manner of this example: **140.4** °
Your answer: **85** °
